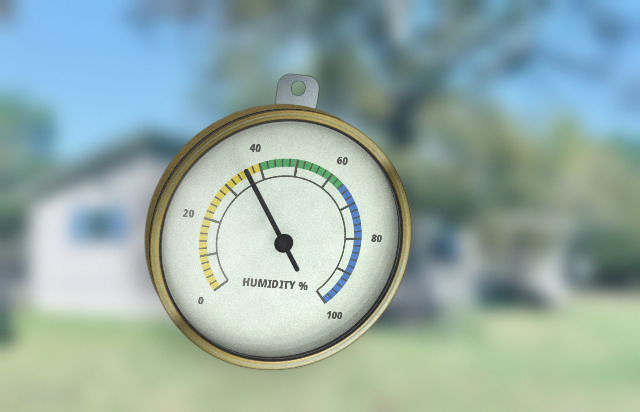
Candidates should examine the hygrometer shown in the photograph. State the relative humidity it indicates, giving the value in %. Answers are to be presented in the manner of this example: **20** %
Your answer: **36** %
